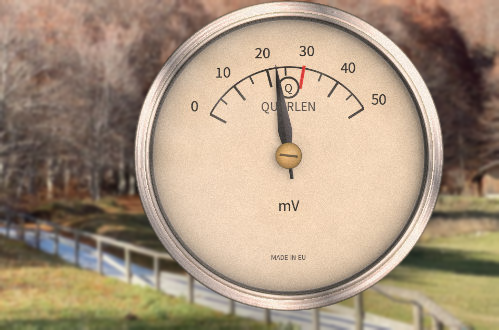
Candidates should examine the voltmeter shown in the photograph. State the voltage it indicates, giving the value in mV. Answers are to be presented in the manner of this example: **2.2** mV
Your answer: **22.5** mV
